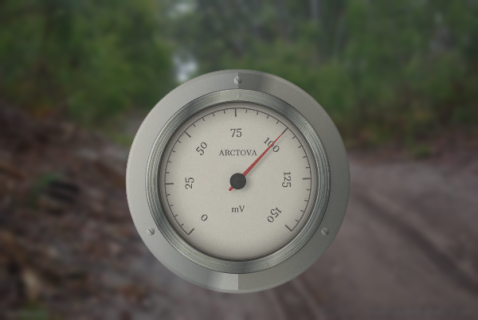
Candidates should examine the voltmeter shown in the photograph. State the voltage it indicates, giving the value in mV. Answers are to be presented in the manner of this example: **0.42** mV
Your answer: **100** mV
